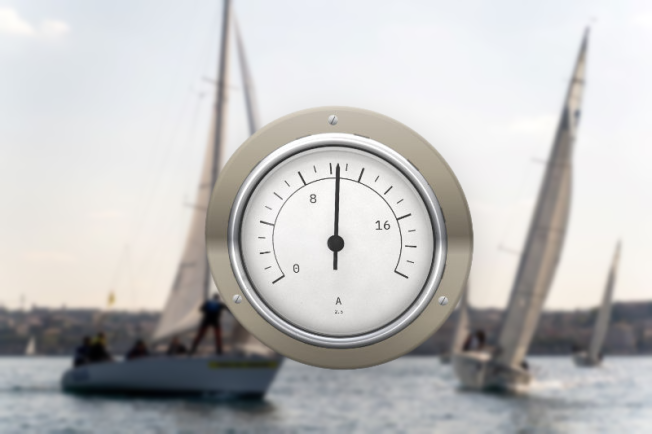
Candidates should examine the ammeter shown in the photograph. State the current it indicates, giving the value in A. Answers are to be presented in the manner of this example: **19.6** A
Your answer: **10.5** A
